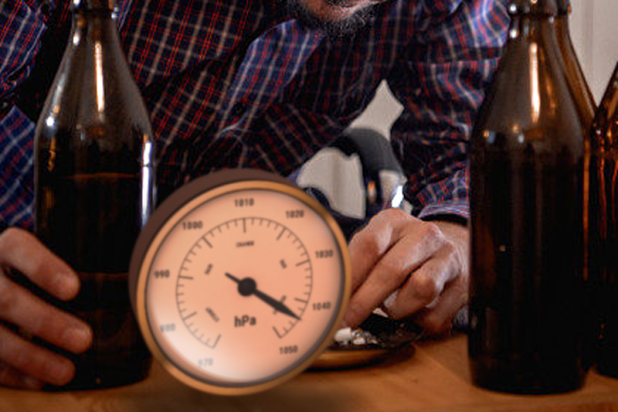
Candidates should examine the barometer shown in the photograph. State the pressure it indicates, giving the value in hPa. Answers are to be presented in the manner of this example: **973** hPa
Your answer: **1044** hPa
